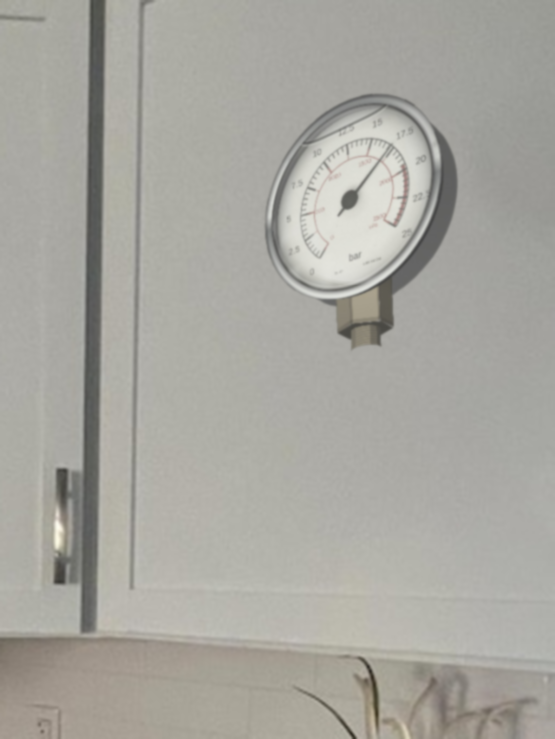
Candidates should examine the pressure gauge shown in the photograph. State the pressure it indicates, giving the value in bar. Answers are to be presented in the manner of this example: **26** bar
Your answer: **17.5** bar
